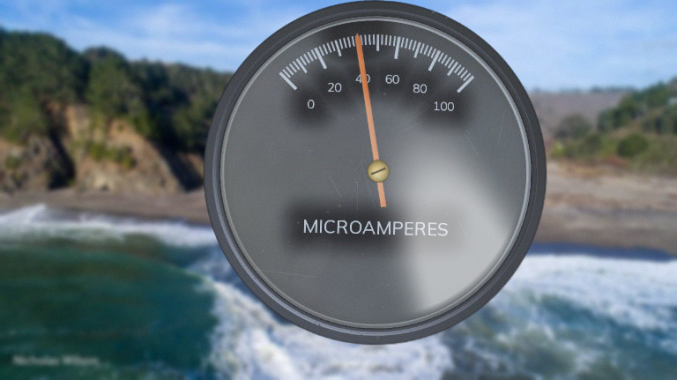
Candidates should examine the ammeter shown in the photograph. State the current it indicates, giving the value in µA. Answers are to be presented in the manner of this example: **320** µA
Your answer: **40** µA
